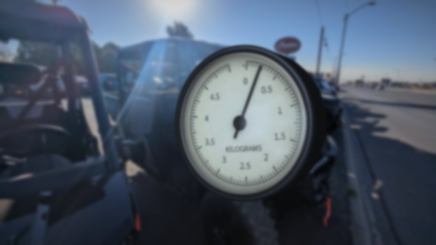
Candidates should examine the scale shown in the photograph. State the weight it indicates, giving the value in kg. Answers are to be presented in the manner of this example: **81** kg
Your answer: **0.25** kg
